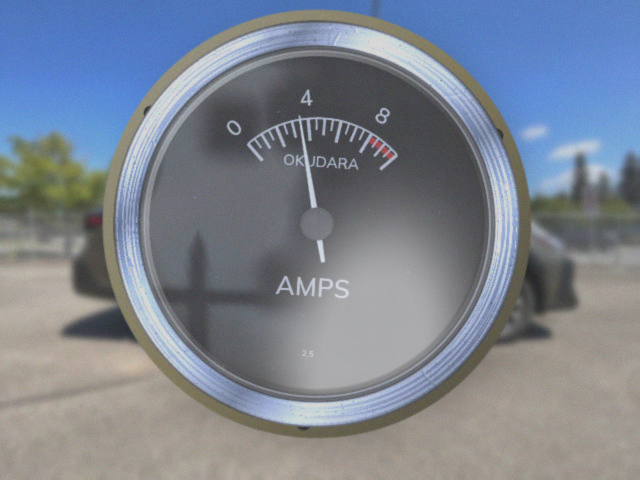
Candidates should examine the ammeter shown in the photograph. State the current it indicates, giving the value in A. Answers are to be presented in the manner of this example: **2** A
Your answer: **3.5** A
